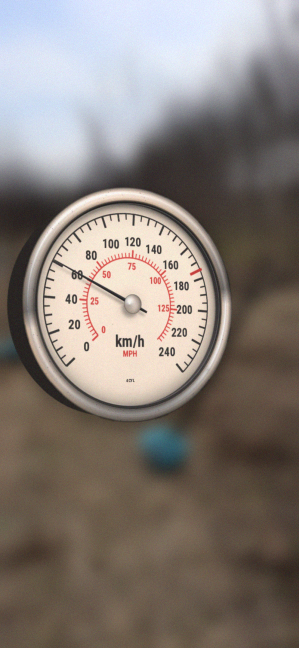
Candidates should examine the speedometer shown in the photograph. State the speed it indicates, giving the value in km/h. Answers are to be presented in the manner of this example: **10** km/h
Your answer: **60** km/h
